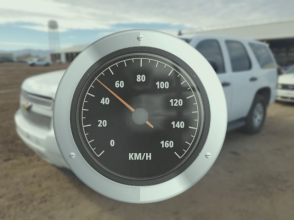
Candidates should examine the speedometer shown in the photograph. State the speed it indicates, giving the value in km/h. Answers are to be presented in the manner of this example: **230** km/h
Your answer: **50** km/h
